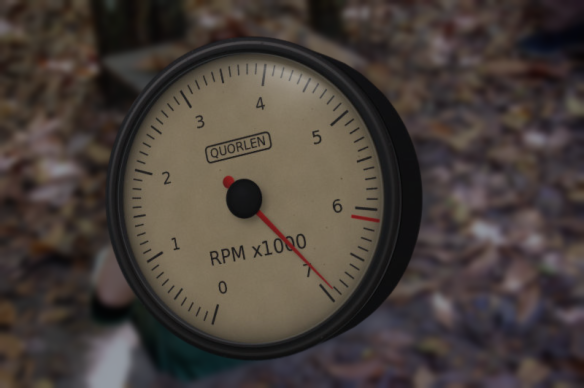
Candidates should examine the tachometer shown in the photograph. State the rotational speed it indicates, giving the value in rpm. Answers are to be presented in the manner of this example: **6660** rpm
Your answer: **6900** rpm
